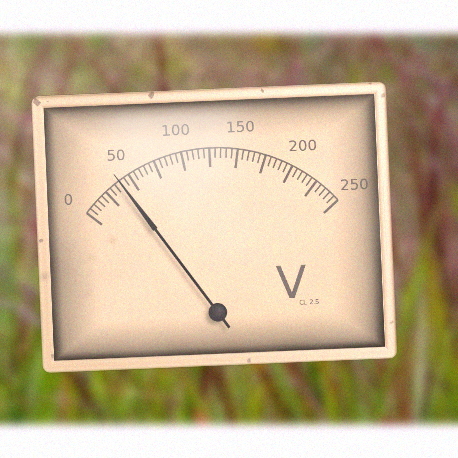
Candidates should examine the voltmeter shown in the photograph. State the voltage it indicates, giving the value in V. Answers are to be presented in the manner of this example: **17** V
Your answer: **40** V
